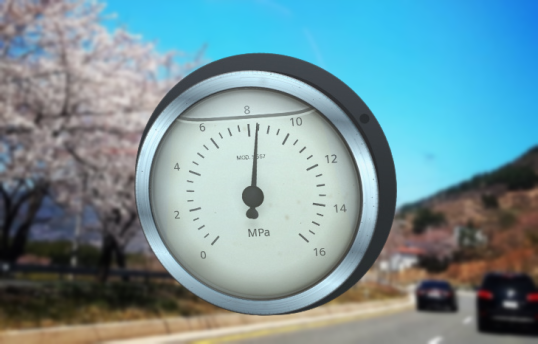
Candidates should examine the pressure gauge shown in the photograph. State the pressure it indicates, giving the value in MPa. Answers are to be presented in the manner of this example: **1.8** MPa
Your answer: **8.5** MPa
